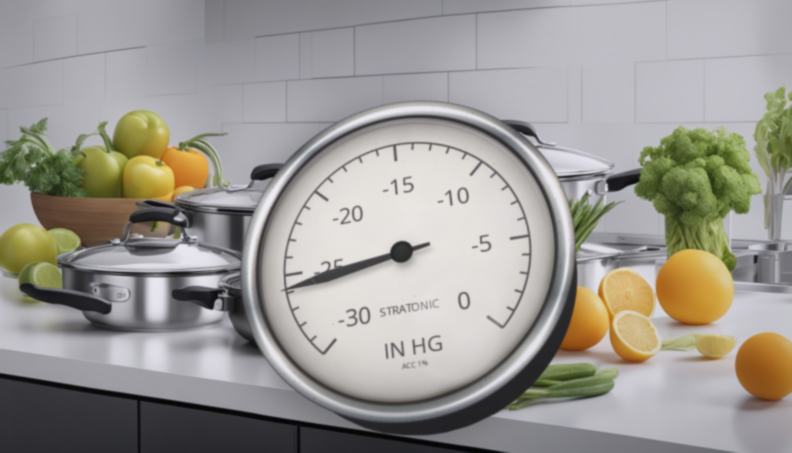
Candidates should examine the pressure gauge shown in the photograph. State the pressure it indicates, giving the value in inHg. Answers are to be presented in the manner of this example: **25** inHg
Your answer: **-26** inHg
